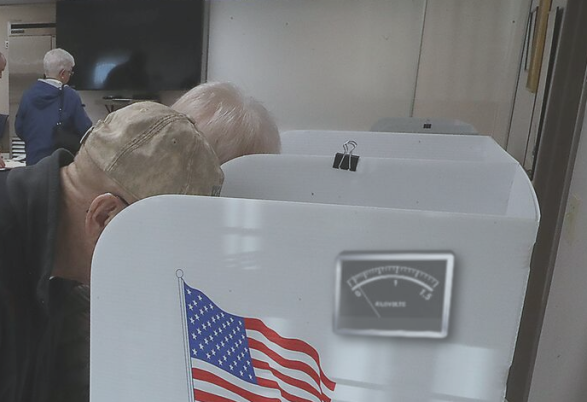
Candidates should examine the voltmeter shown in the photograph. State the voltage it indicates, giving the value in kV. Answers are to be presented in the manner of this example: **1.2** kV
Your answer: **0.25** kV
